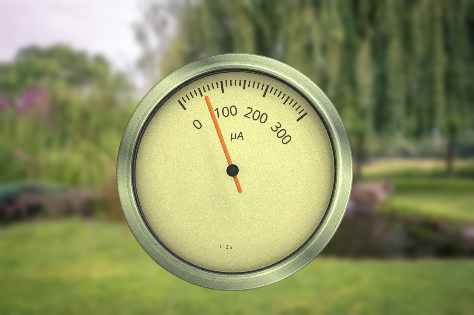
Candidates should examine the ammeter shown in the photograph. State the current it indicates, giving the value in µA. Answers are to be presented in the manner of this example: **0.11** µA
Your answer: **60** µA
